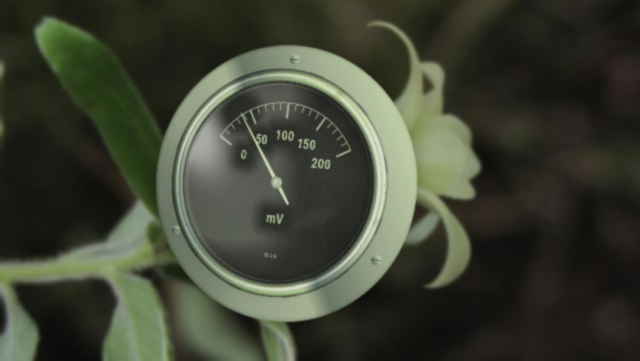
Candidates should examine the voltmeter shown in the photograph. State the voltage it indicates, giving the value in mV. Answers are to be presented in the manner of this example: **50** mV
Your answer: **40** mV
